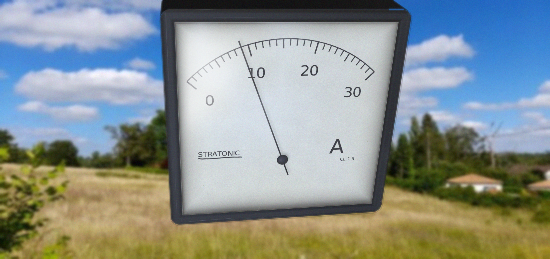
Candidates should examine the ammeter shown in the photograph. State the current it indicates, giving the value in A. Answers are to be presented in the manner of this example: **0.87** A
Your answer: **9** A
